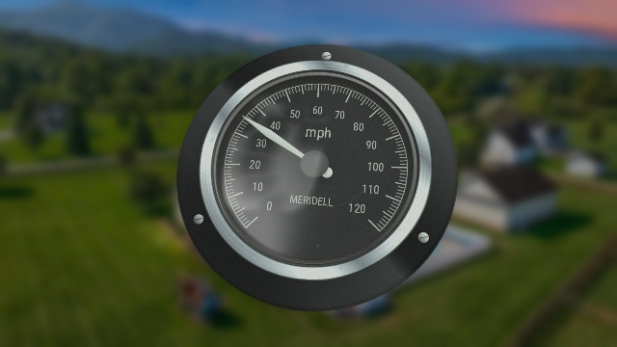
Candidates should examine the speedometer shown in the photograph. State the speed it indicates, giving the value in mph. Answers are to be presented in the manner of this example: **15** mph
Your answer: **35** mph
